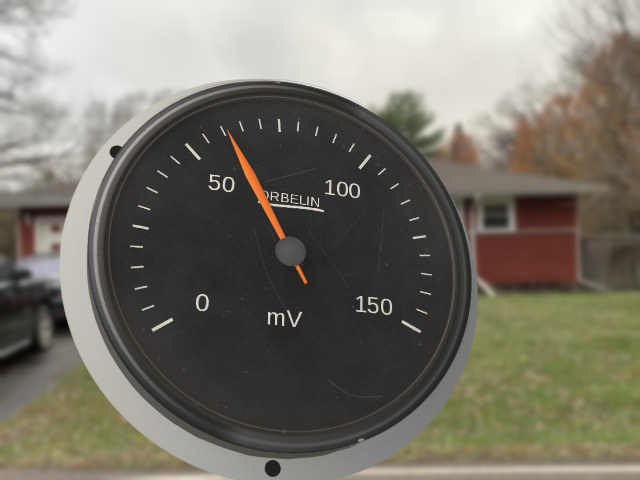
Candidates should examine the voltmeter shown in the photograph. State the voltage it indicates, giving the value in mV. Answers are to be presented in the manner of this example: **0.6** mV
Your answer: **60** mV
